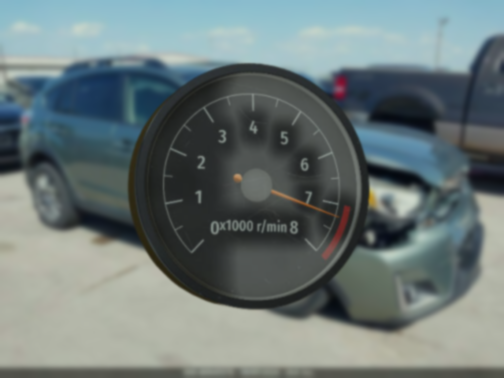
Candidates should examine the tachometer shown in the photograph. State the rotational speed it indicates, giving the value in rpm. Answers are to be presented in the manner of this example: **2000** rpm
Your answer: **7250** rpm
